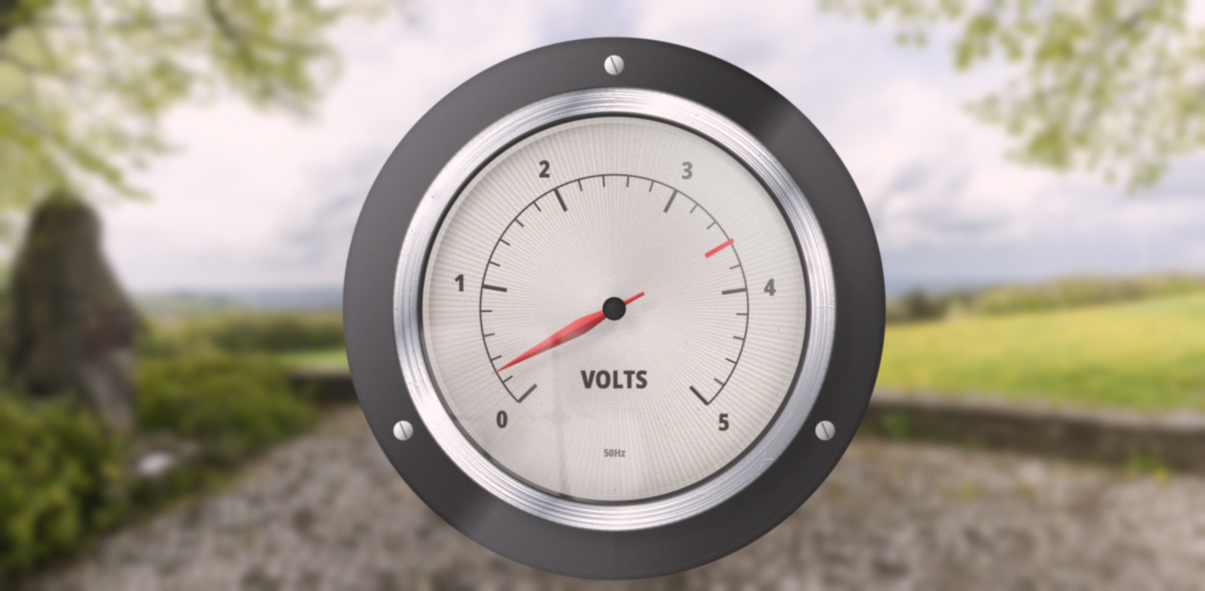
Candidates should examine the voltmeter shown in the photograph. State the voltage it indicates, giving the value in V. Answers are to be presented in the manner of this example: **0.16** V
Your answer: **0.3** V
